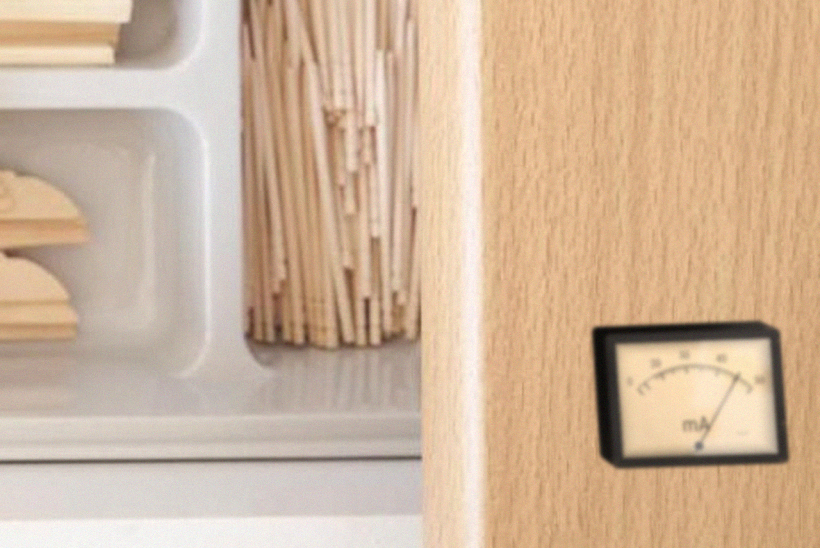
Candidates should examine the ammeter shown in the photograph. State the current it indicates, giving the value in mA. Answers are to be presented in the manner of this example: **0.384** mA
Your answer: **45** mA
